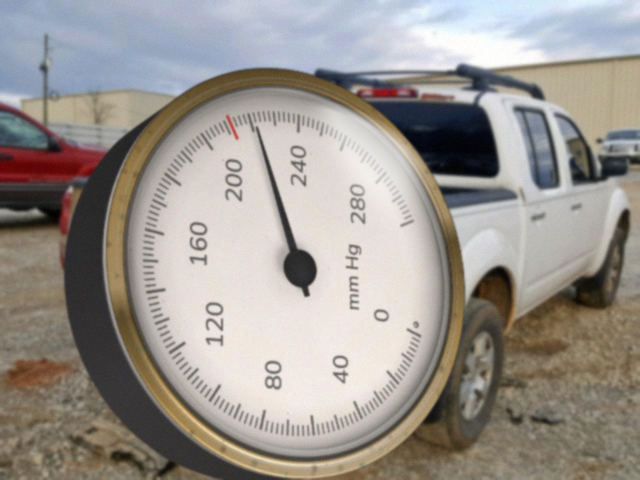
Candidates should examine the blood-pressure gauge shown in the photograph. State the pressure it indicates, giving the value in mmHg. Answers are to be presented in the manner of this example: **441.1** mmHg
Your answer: **220** mmHg
